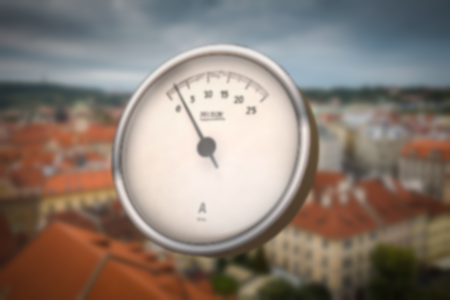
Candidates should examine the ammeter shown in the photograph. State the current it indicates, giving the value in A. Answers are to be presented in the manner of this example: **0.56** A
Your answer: **2.5** A
